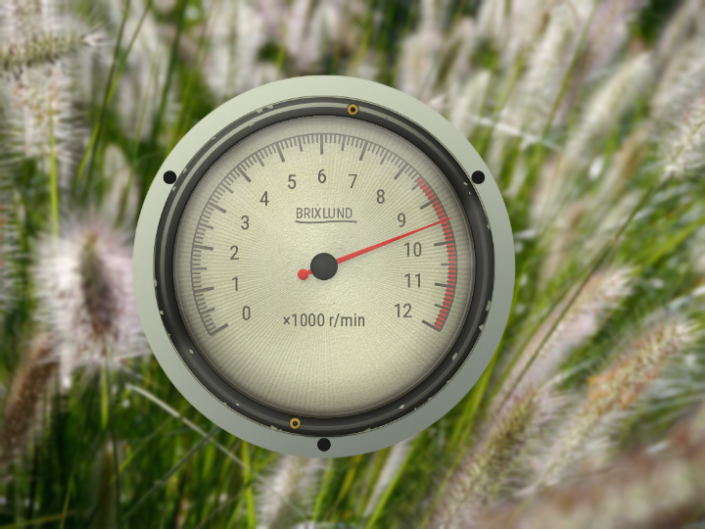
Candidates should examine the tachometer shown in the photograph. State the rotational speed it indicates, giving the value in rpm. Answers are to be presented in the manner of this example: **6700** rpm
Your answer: **9500** rpm
